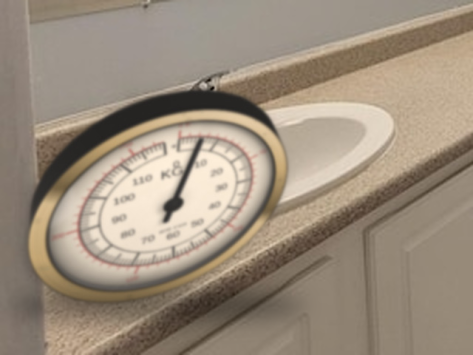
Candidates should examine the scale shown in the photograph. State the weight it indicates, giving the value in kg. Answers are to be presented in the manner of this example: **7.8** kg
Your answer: **5** kg
